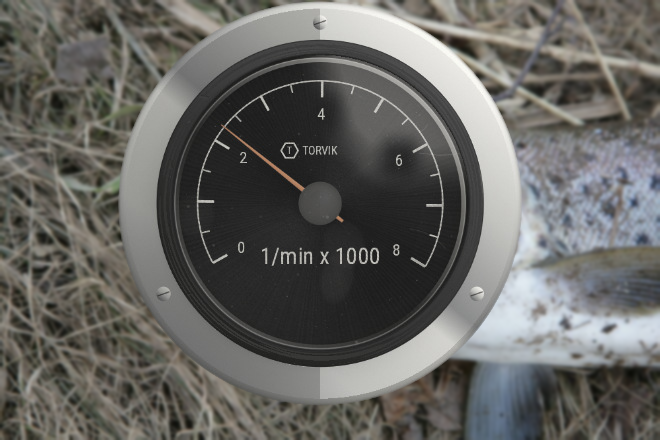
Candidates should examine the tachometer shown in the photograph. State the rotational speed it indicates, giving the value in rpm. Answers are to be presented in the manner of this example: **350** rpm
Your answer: **2250** rpm
